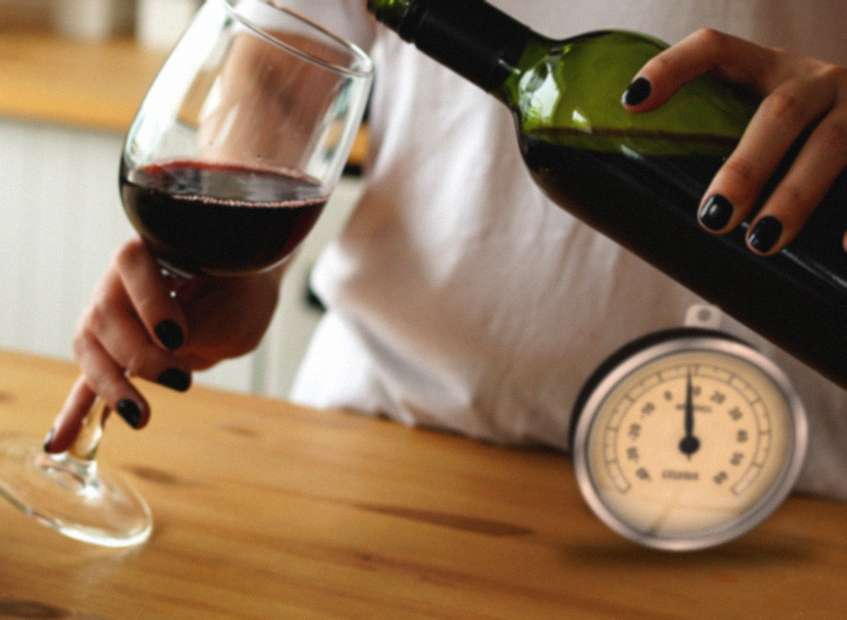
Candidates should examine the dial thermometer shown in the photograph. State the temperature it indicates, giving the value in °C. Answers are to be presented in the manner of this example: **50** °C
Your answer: **7.5** °C
